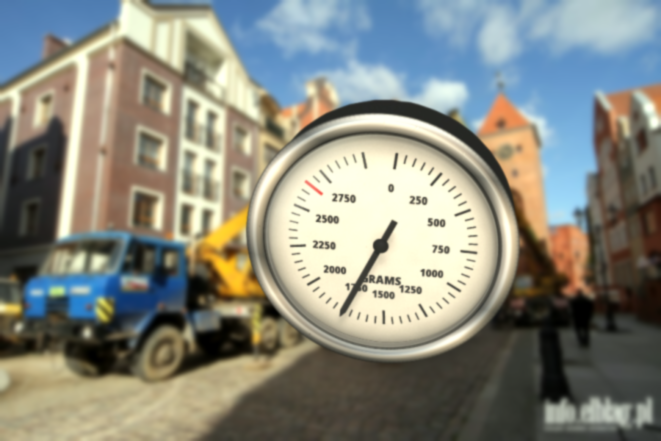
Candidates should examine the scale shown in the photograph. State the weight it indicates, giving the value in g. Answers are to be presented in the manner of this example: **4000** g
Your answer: **1750** g
